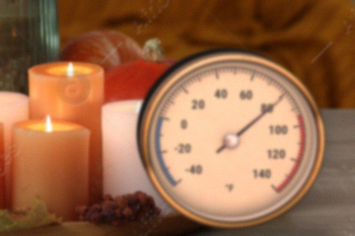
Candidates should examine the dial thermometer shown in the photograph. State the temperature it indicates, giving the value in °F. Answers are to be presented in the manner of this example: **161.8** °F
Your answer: **80** °F
